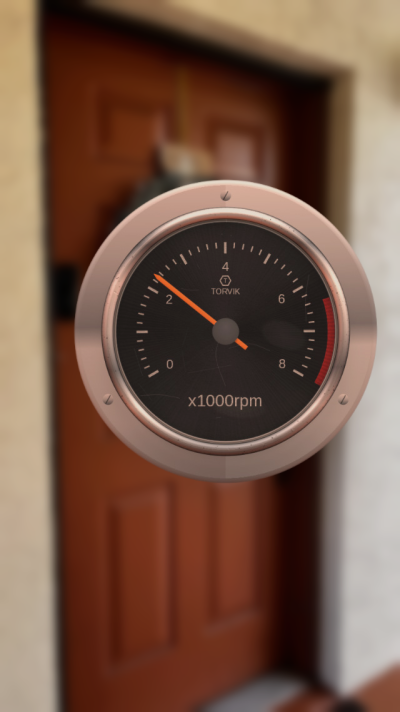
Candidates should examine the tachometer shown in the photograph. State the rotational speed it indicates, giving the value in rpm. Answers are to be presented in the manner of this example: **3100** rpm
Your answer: **2300** rpm
